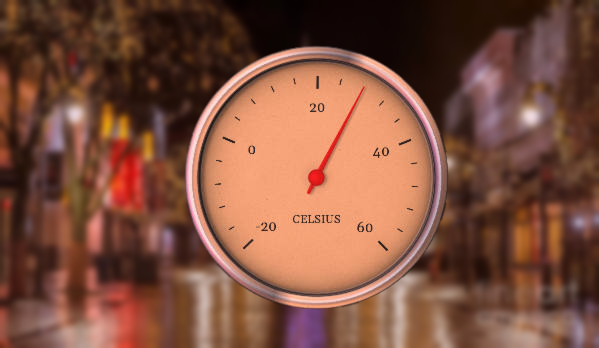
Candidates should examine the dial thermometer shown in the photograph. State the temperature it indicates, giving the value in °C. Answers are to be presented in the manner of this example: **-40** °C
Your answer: **28** °C
